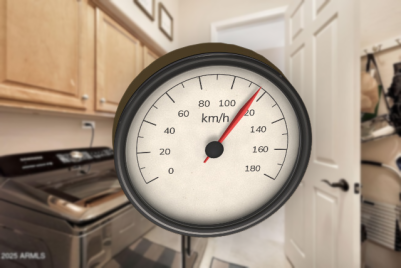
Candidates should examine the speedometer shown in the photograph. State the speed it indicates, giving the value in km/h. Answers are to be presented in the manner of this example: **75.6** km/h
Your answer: **115** km/h
